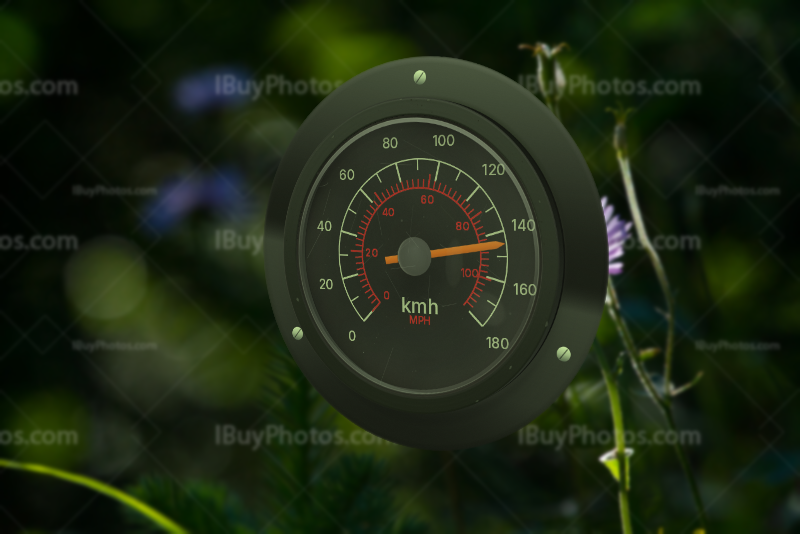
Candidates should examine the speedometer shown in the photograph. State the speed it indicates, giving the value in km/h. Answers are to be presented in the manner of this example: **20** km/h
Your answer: **145** km/h
